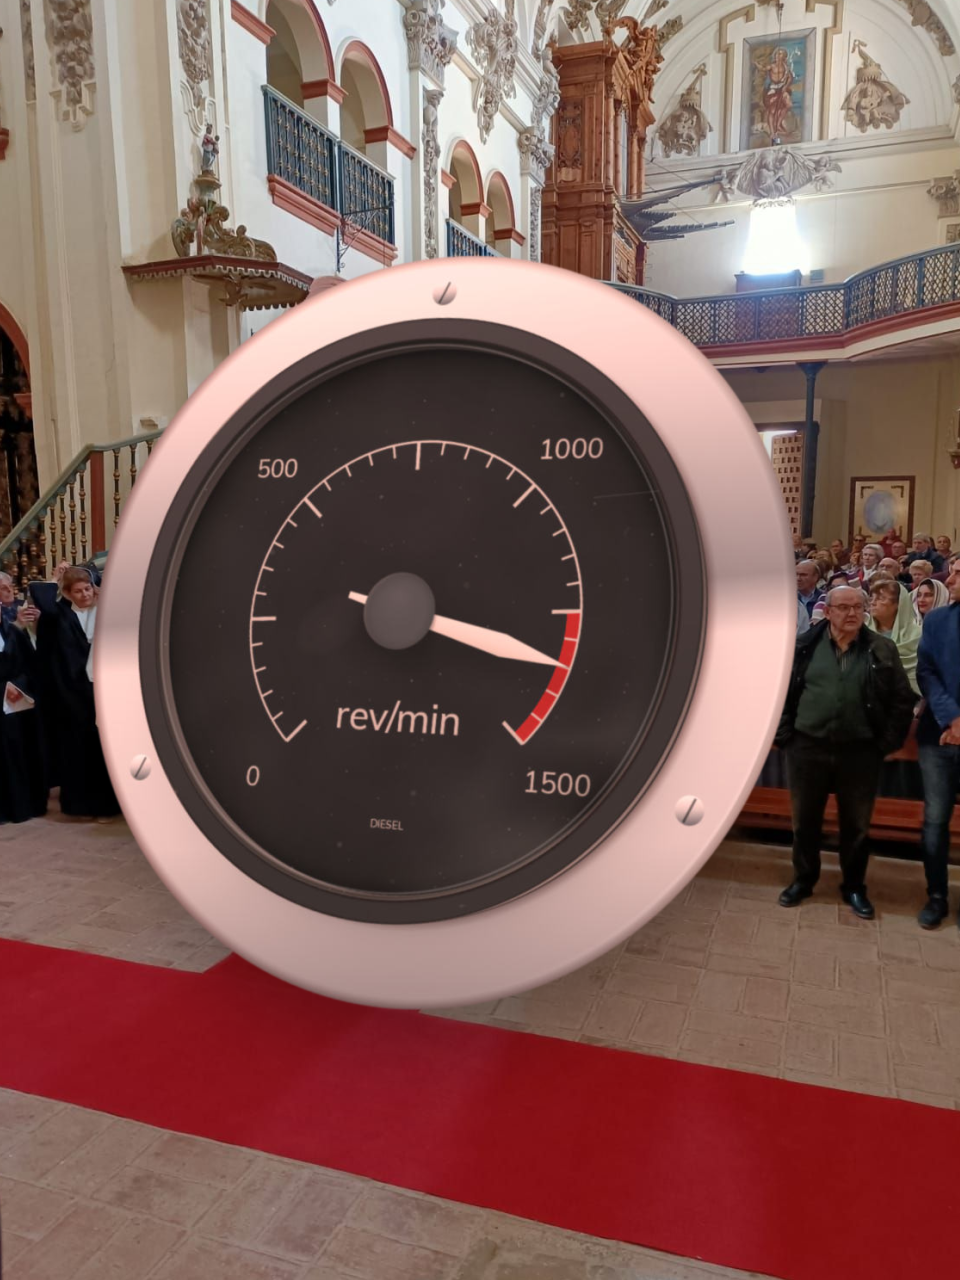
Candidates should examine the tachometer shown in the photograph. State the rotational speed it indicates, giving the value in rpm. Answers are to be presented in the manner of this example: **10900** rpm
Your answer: **1350** rpm
